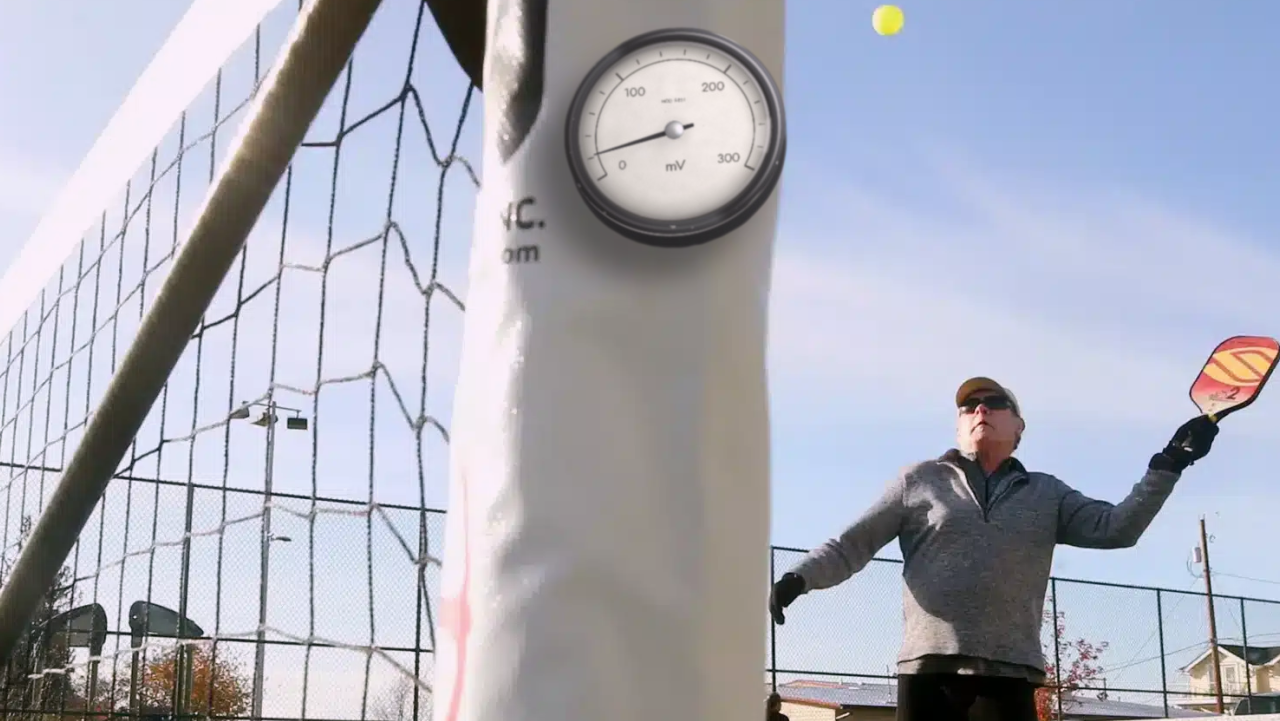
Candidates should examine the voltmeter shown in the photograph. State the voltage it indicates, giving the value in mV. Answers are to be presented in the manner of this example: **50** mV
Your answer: **20** mV
